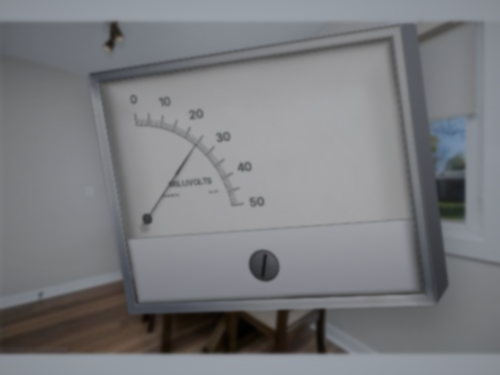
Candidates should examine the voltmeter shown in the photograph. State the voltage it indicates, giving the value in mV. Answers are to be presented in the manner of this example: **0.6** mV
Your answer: **25** mV
